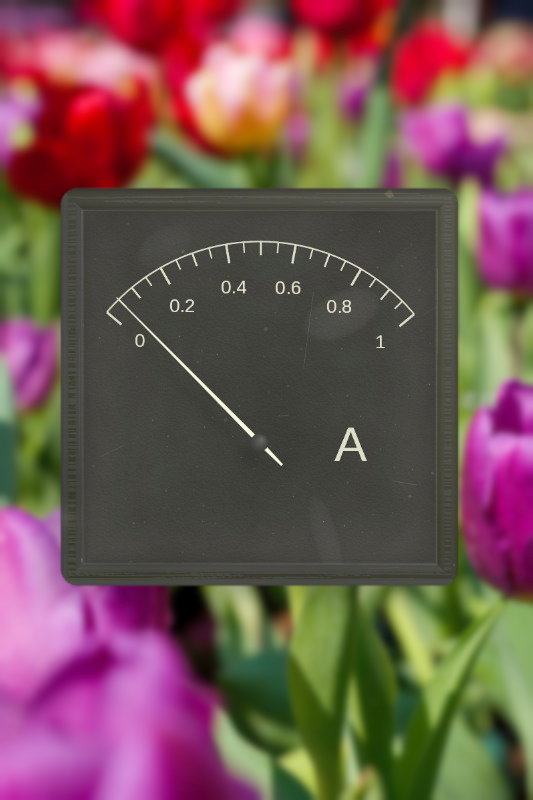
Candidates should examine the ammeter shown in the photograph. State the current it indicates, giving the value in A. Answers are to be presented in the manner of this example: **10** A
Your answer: **0.05** A
